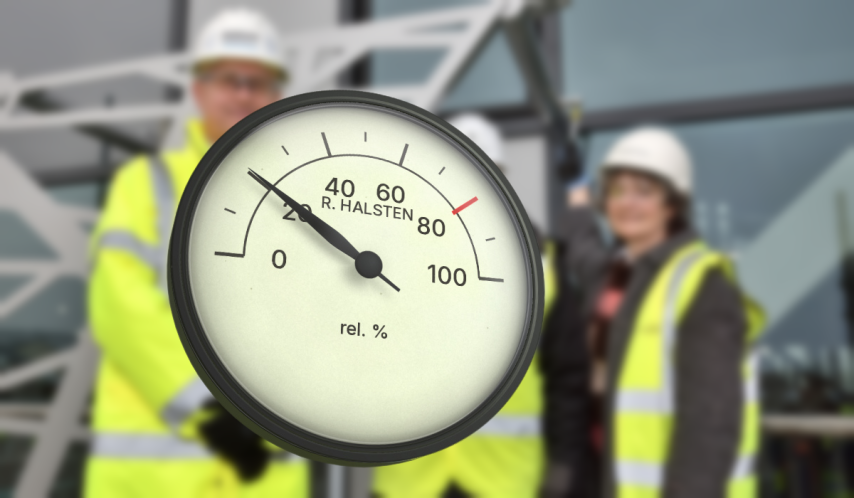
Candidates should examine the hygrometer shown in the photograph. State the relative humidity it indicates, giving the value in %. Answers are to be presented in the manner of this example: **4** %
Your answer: **20** %
